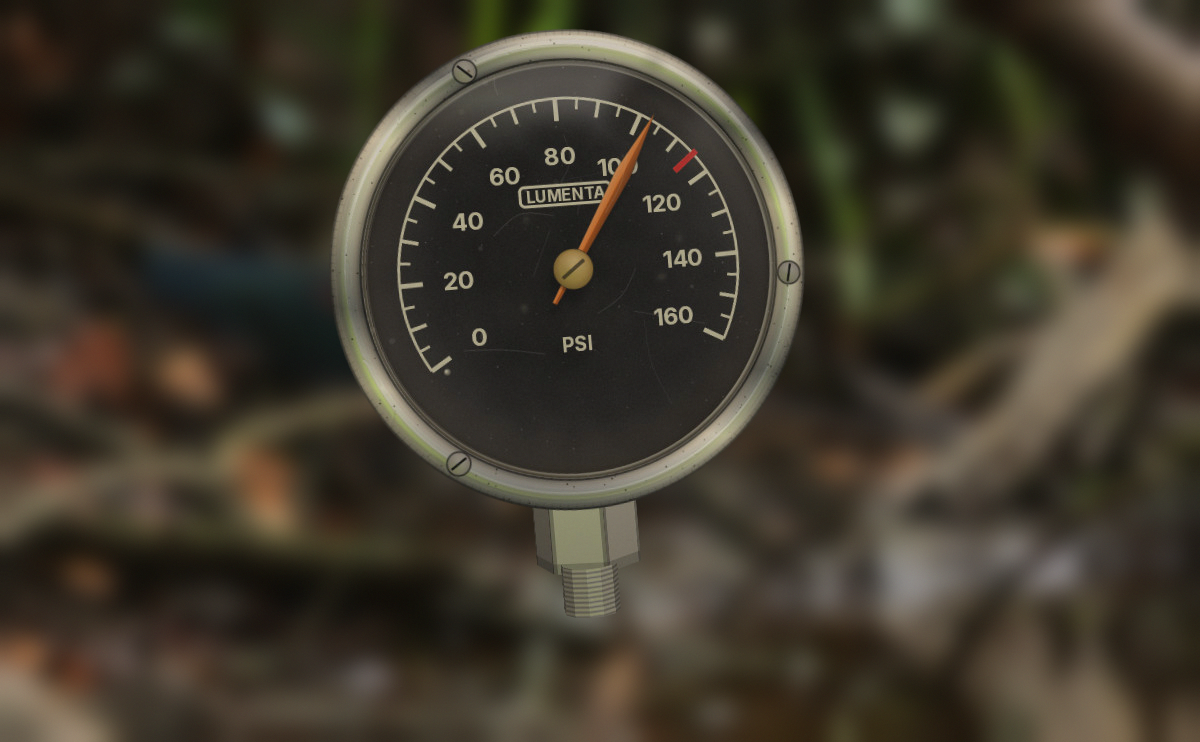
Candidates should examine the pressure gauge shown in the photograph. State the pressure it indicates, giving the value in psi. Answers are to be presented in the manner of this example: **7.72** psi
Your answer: **102.5** psi
